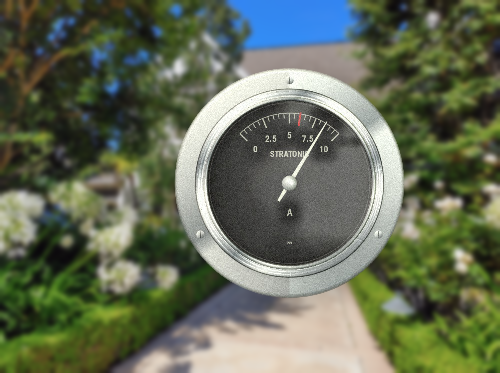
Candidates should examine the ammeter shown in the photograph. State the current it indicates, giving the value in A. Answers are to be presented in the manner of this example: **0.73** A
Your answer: **8.5** A
